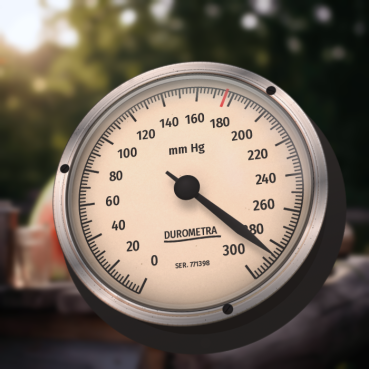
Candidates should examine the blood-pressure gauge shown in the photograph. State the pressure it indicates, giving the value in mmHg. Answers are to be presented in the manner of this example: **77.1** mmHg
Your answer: **286** mmHg
